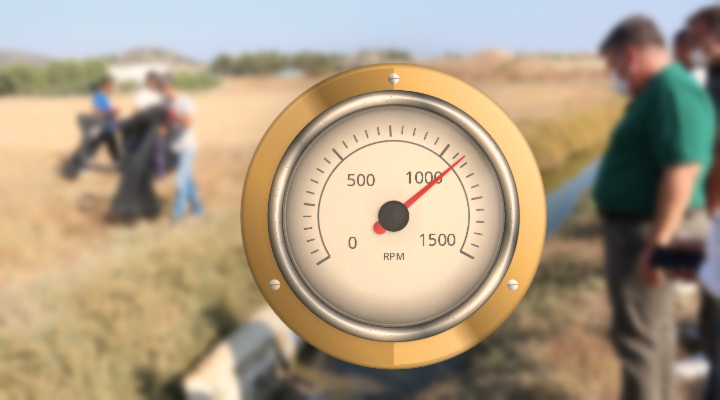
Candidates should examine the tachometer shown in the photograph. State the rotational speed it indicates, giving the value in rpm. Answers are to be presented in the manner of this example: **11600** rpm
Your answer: **1075** rpm
